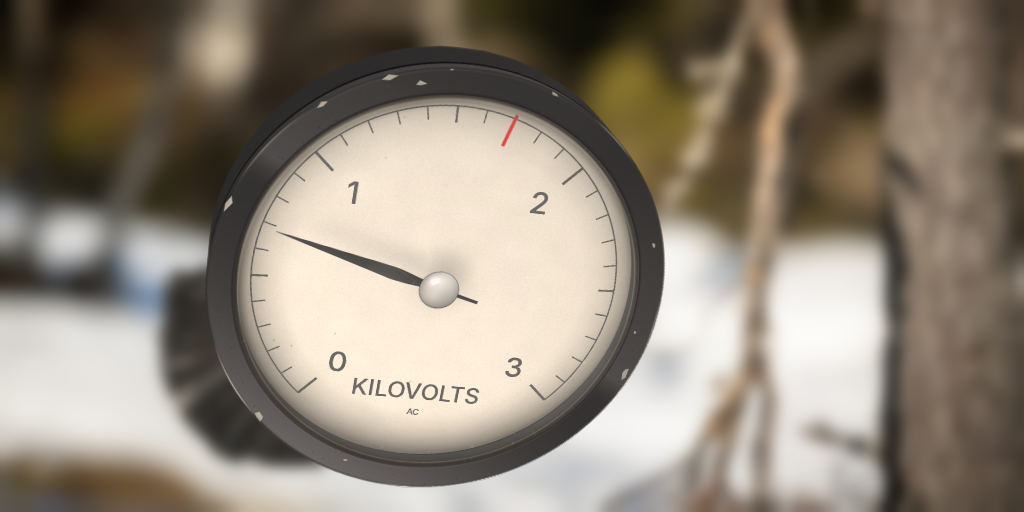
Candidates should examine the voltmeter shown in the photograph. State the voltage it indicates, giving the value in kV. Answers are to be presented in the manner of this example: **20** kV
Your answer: **0.7** kV
